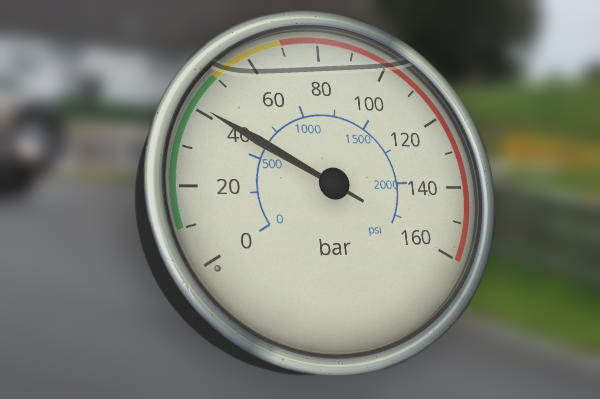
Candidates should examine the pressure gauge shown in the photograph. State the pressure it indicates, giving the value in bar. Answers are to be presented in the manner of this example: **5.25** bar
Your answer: **40** bar
